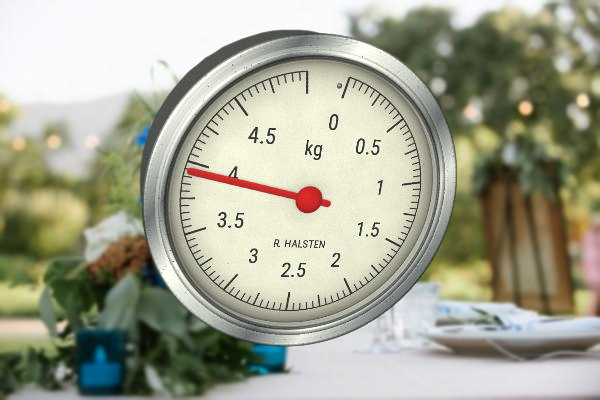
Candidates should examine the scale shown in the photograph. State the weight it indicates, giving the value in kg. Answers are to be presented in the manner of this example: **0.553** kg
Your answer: **3.95** kg
